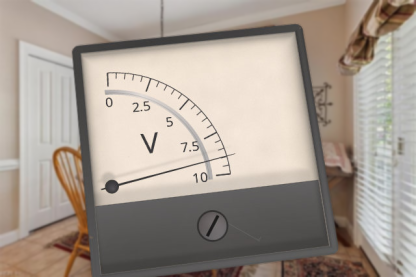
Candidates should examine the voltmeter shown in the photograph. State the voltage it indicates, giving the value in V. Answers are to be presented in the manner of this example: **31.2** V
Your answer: **9** V
